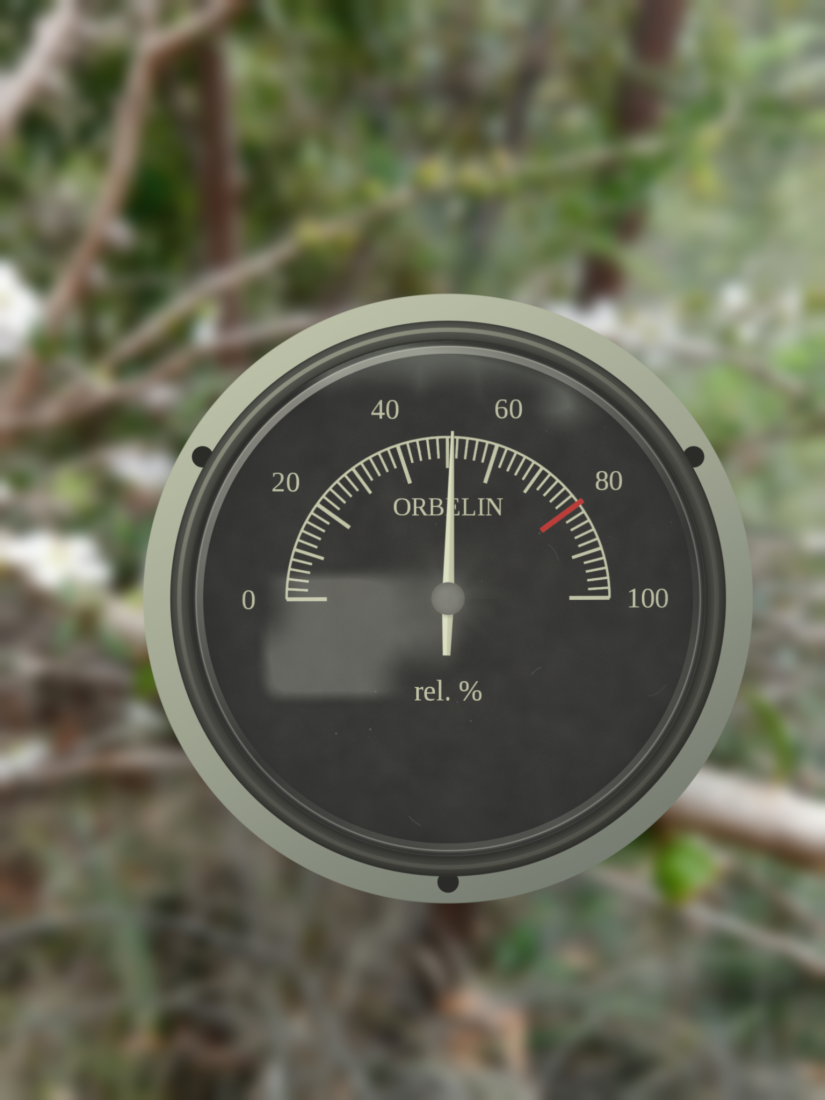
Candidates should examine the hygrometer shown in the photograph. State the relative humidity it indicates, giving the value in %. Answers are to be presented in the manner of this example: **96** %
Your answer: **51** %
